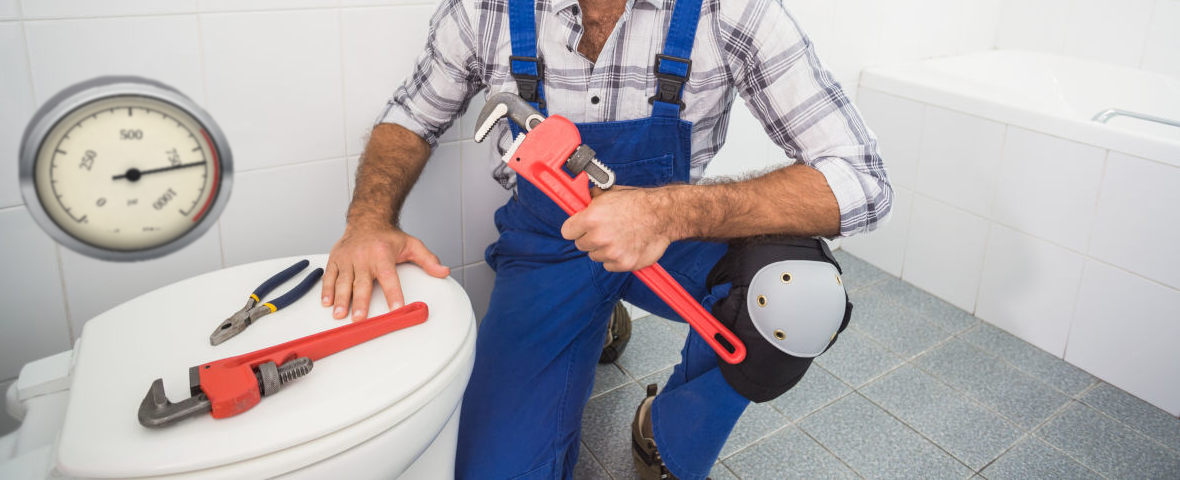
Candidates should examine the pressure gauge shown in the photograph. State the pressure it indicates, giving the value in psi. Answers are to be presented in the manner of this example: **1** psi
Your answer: **800** psi
